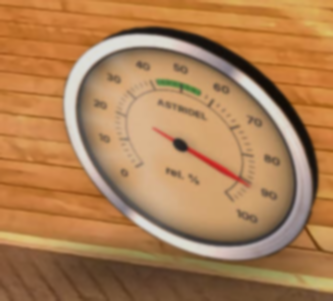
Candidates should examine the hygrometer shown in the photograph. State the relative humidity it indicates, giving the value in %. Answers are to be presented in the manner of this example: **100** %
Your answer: **90** %
